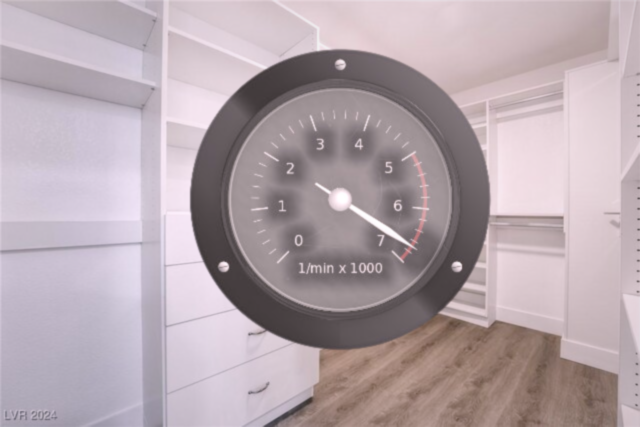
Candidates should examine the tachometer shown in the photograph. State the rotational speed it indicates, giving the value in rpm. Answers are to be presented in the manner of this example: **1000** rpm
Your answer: **6700** rpm
